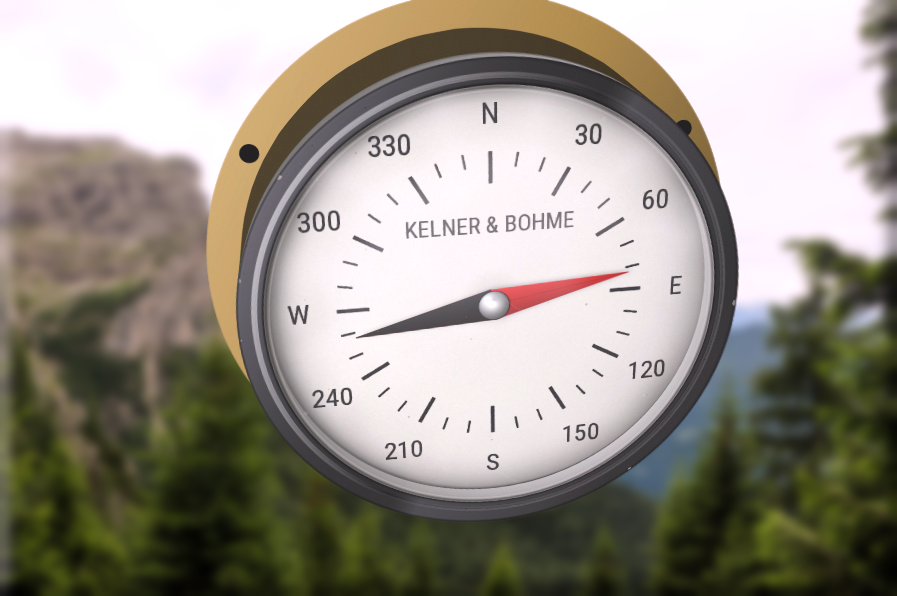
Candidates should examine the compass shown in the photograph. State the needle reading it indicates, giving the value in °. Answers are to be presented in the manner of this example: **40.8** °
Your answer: **80** °
